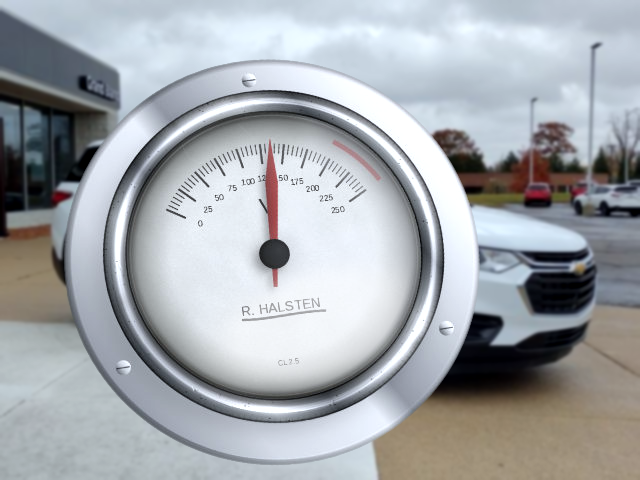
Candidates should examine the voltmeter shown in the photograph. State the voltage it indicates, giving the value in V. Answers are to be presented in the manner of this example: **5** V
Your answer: **135** V
